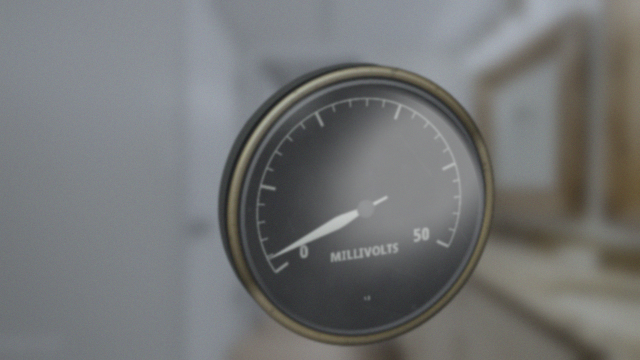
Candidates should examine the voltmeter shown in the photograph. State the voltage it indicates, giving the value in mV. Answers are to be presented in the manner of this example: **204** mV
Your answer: **2** mV
